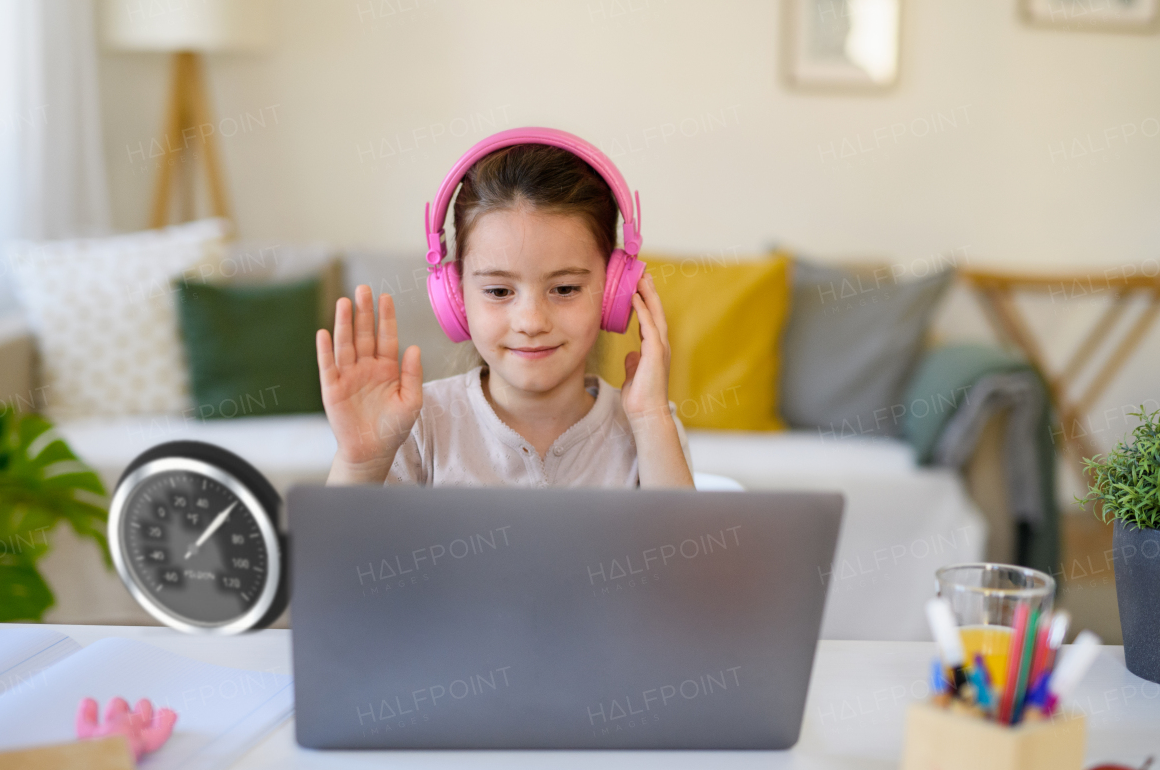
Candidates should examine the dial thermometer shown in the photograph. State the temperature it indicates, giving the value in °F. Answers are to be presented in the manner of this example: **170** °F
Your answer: **60** °F
